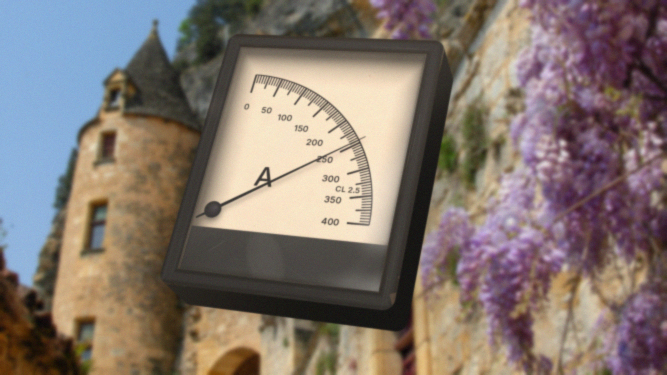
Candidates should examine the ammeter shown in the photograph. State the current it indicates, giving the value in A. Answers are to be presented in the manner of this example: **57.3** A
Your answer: **250** A
